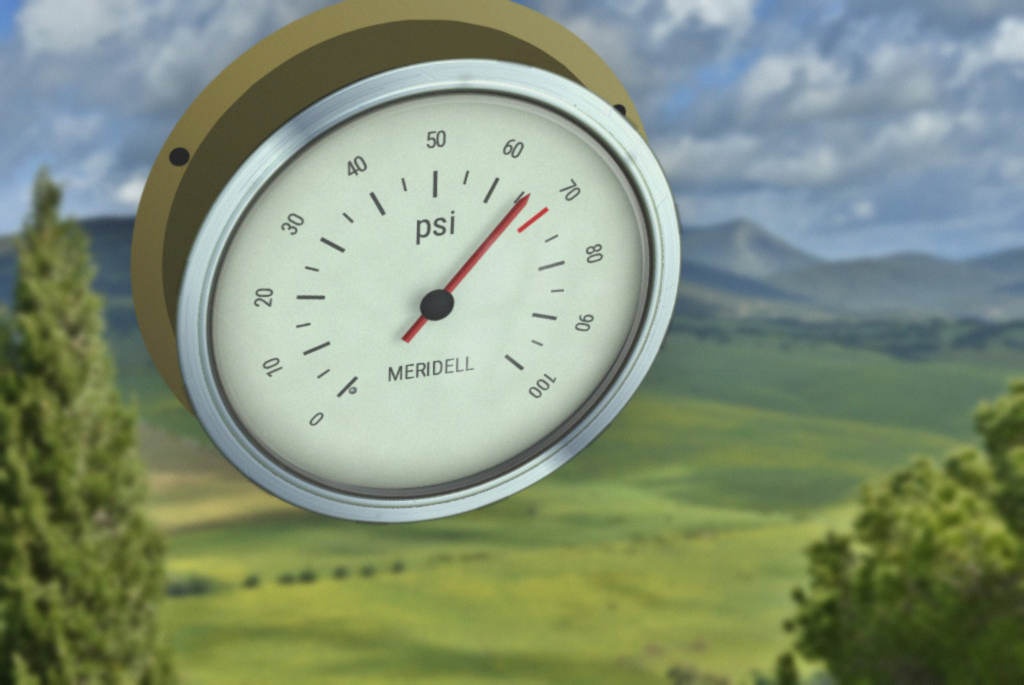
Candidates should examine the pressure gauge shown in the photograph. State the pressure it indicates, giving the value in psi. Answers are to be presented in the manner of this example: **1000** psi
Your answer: **65** psi
